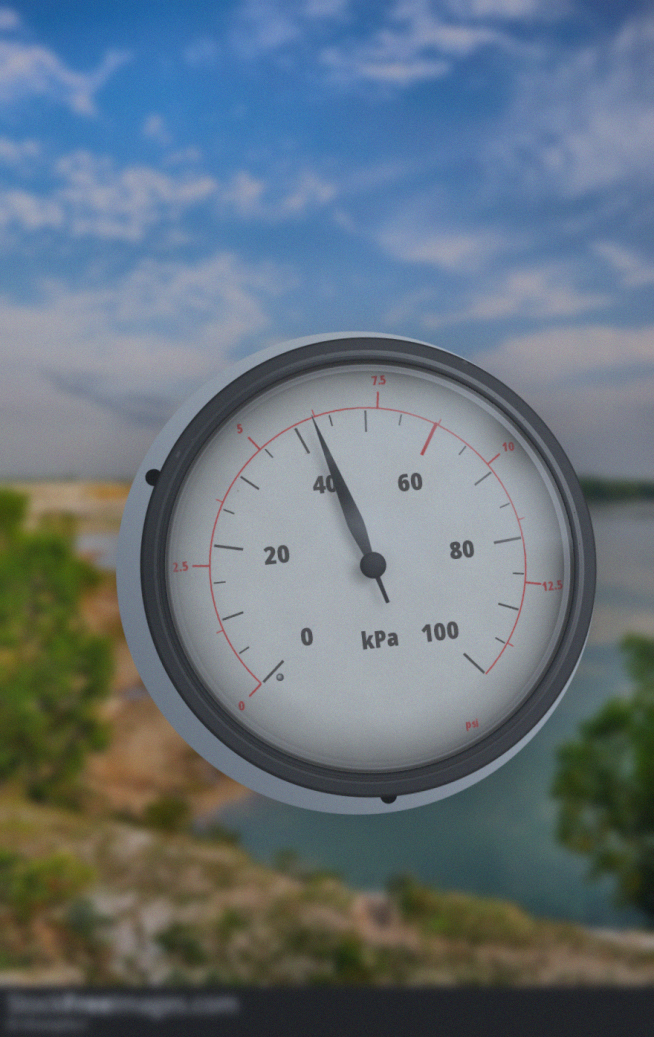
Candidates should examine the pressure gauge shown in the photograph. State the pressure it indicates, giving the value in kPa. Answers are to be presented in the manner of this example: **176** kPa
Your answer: **42.5** kPa
